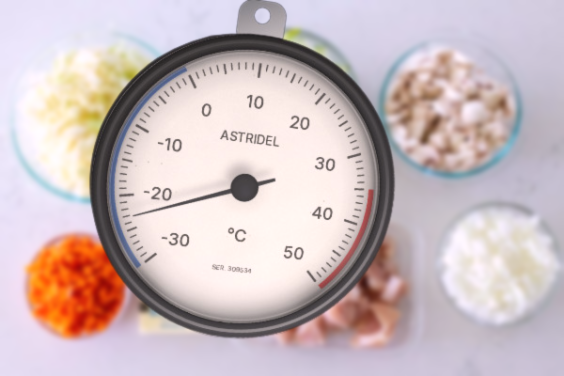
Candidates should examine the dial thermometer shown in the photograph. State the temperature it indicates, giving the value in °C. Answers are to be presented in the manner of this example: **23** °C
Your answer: **-23** °C
